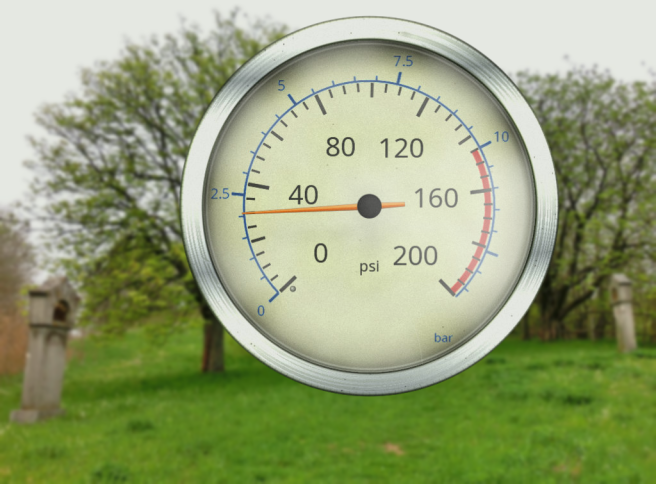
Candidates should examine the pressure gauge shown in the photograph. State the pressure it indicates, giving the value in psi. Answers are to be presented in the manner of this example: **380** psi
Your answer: **30** psi
